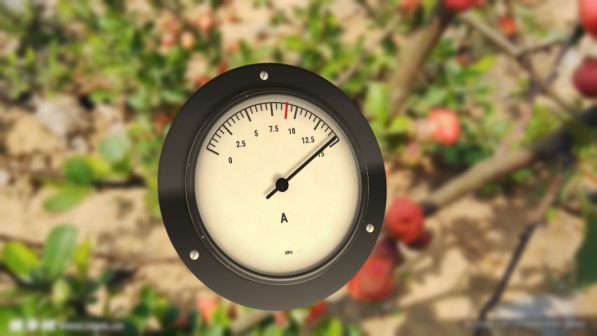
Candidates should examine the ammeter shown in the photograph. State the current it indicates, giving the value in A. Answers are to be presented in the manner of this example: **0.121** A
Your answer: **14.5** A
